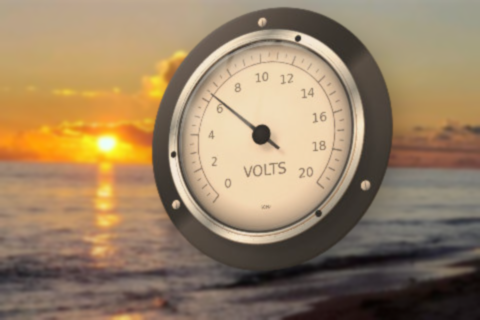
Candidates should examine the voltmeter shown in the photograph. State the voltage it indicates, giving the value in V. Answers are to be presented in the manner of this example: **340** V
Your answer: **6.5** V
